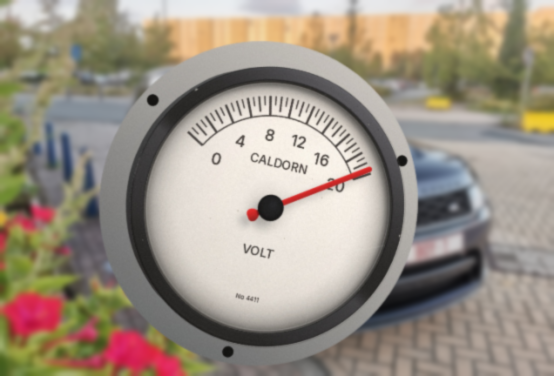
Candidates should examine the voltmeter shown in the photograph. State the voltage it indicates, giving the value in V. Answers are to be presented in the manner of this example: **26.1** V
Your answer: **19.5** V
